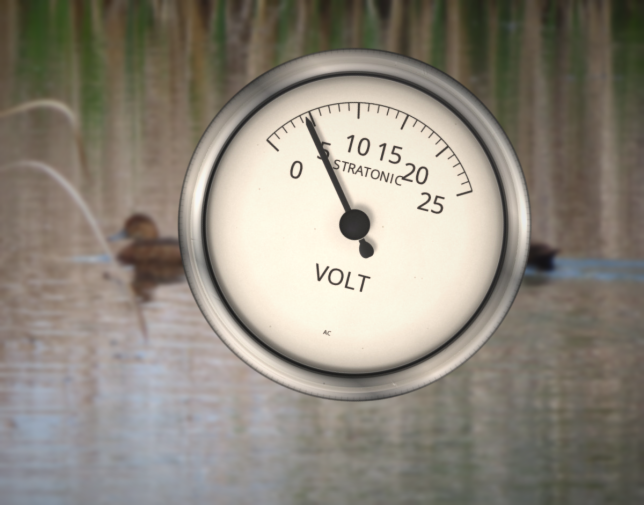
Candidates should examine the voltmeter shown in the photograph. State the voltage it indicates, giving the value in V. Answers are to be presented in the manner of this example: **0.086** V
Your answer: **4.5** V
